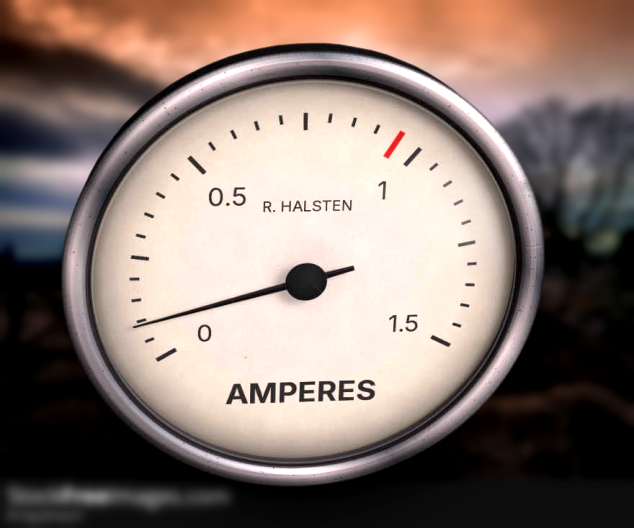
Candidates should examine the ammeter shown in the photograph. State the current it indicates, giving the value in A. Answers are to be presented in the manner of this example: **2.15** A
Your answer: **0.1** A
